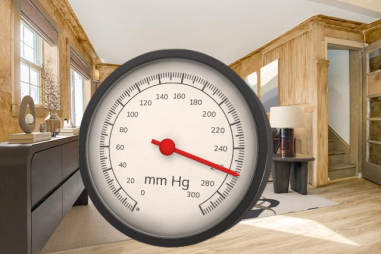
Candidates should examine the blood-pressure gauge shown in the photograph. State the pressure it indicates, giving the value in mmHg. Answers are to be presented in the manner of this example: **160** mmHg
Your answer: **260** mmHg
